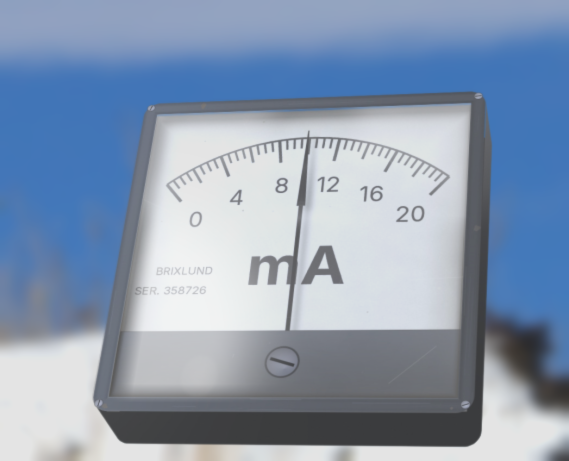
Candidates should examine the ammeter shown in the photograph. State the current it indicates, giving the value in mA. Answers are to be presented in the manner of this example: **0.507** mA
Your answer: **10** mA
